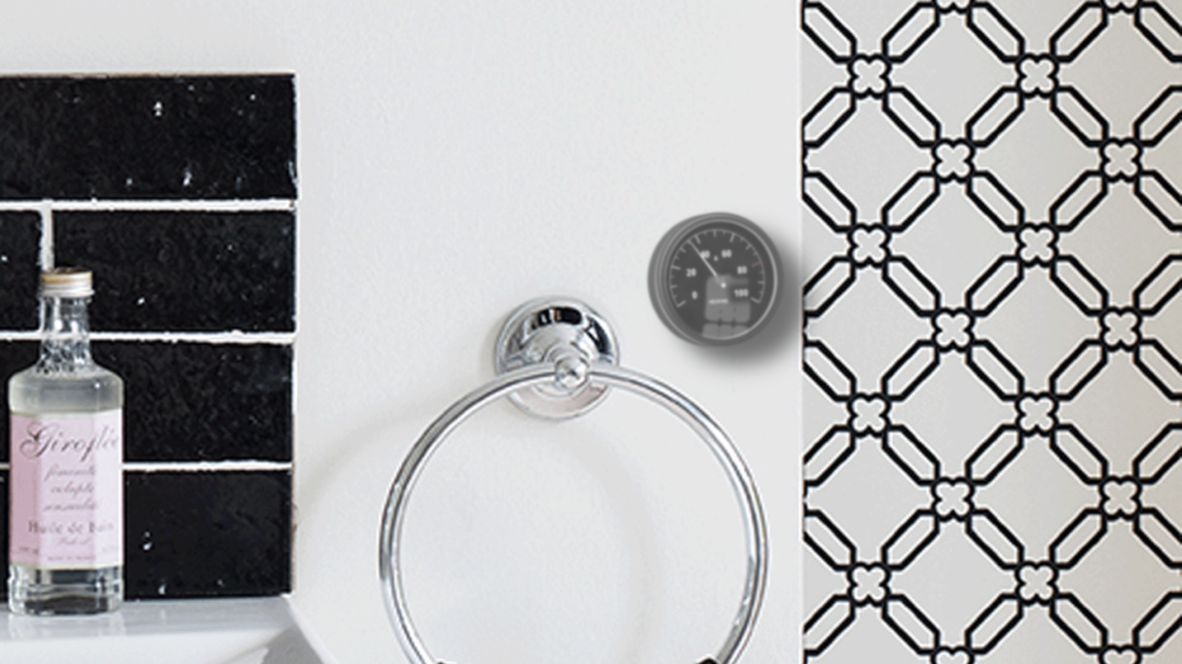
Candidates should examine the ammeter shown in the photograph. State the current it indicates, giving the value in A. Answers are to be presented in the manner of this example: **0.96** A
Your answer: **35** A
